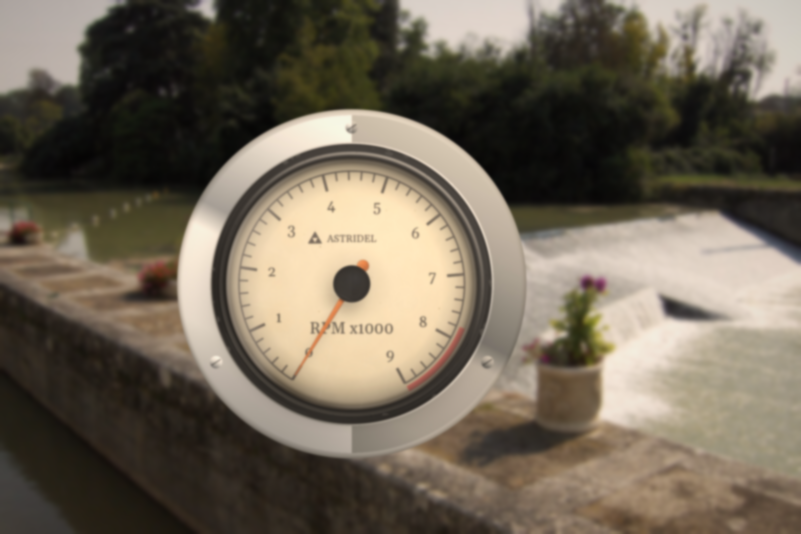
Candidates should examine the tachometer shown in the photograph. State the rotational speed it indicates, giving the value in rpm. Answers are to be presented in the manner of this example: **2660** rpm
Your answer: **0** rpm
